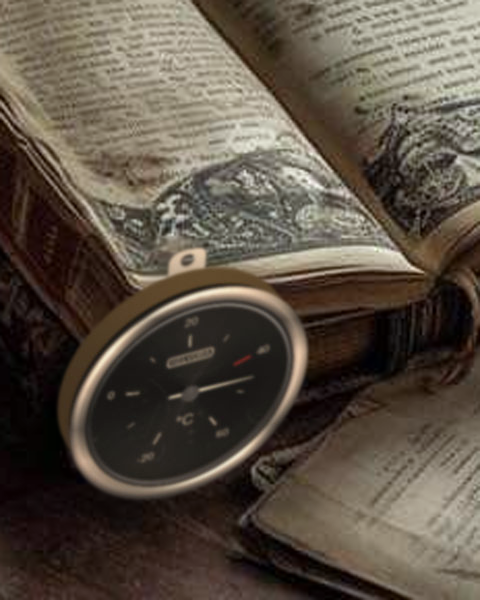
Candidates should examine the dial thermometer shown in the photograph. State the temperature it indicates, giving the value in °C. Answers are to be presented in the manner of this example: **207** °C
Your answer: **45** °C
